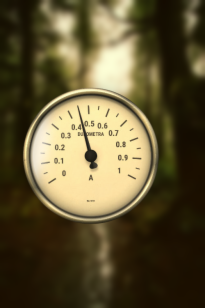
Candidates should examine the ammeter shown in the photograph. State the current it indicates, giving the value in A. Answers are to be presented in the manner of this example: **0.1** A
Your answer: **0.45** A
